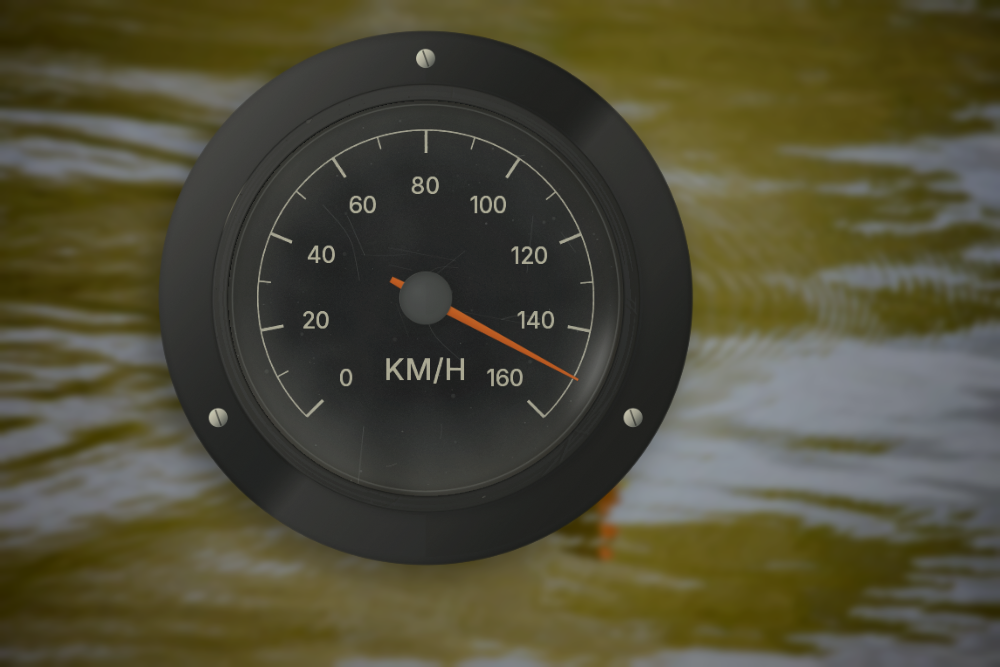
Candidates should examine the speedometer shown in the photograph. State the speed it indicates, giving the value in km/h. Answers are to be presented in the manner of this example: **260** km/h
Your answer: **150** km/h
